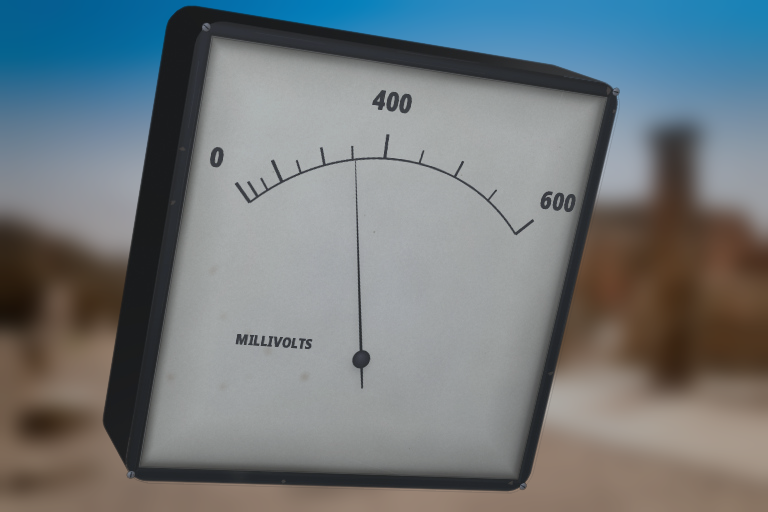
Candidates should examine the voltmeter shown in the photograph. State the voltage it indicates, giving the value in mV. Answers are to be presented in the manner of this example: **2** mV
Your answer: **350** mV
